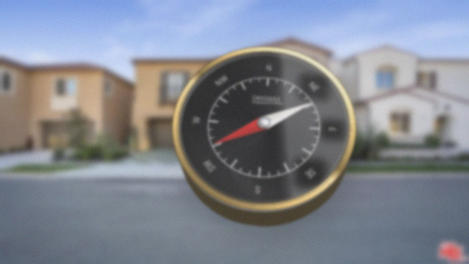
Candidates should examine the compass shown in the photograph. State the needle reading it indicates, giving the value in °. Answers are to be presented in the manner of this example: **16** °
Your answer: **240** °
